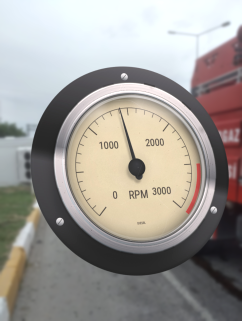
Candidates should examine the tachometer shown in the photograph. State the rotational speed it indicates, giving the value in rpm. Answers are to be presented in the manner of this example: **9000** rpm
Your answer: **1400** rpm
